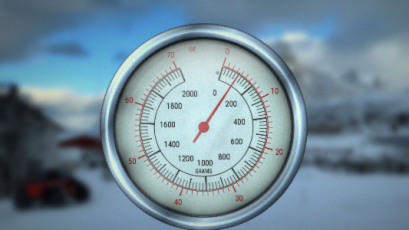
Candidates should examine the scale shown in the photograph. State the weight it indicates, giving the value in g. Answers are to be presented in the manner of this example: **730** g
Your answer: **100** g
